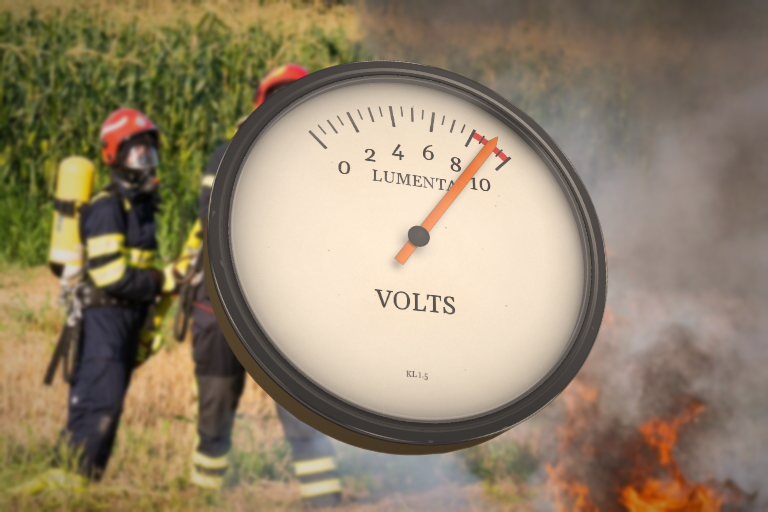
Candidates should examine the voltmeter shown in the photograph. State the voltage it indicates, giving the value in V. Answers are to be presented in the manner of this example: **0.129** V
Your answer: **9** V
